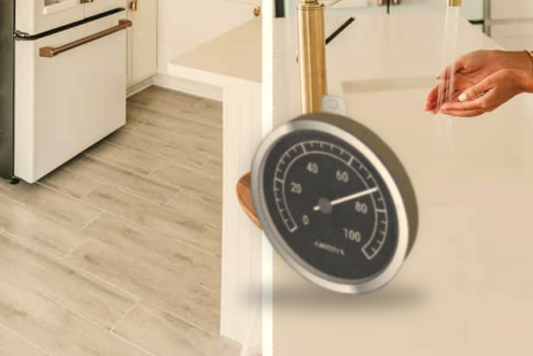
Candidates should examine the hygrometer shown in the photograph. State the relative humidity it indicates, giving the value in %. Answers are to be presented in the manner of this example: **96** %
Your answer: **72** %
